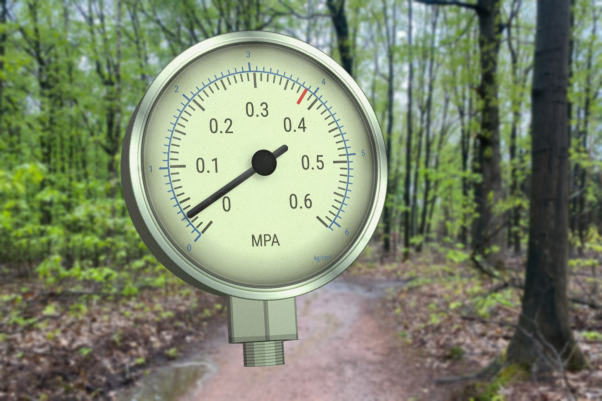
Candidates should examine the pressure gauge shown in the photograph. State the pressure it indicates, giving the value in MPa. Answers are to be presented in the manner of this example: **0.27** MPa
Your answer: **0.03** MPa
